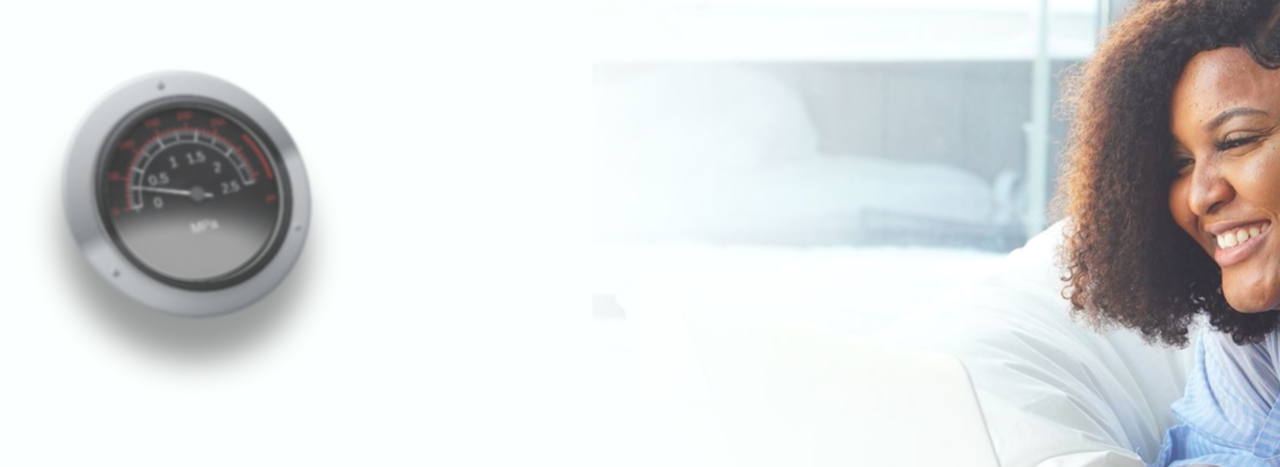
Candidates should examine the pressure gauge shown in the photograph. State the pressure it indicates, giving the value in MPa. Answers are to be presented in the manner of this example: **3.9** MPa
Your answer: **0.25** MPa
